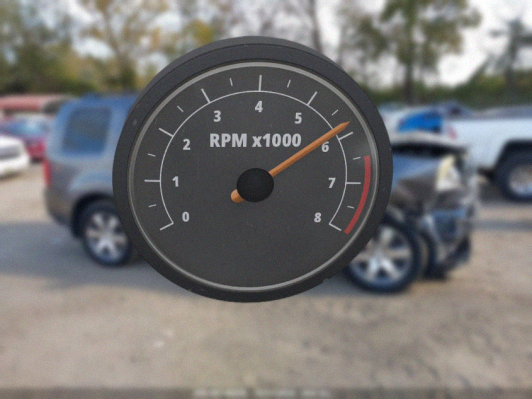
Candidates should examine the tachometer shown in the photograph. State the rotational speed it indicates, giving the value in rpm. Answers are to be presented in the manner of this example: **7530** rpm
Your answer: **5750** rpm
